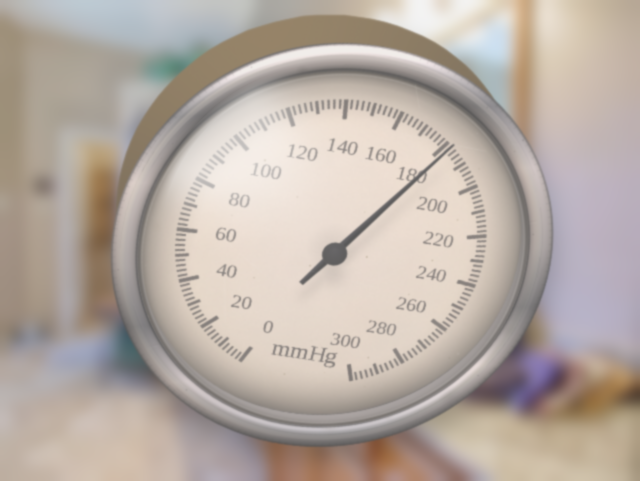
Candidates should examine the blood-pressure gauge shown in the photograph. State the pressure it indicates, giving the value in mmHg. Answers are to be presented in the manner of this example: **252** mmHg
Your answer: **180** mmHg
